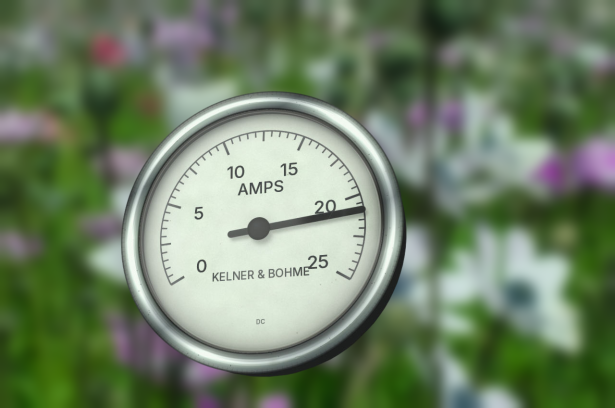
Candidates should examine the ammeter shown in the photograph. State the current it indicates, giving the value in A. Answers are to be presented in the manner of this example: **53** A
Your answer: **21** A
